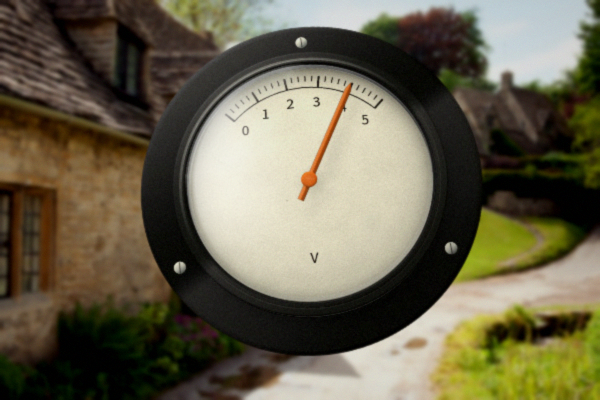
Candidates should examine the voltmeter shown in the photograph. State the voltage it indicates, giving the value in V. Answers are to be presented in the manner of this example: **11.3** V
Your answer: **4** V
